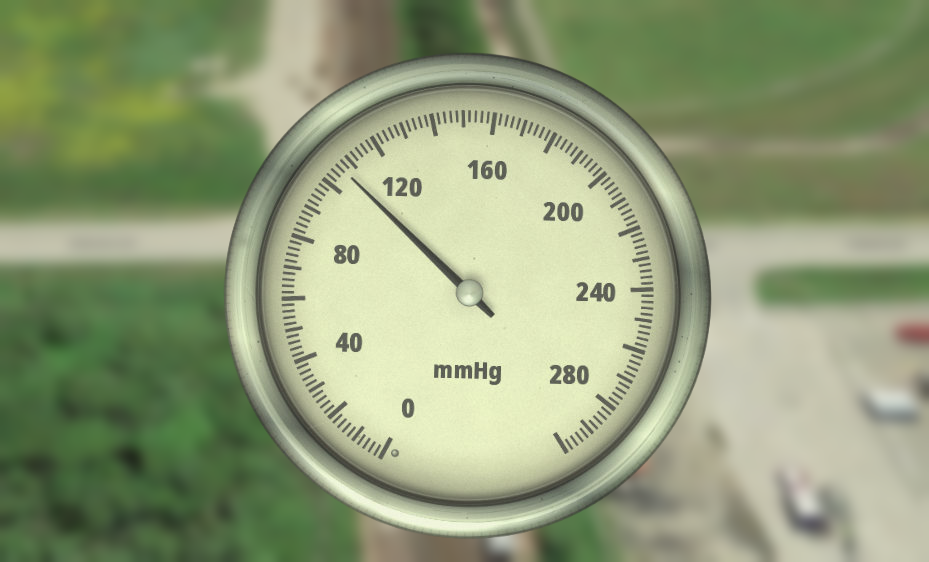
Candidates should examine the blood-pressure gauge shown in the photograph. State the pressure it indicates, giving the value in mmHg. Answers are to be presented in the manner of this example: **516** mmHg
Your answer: **106** mmHg
